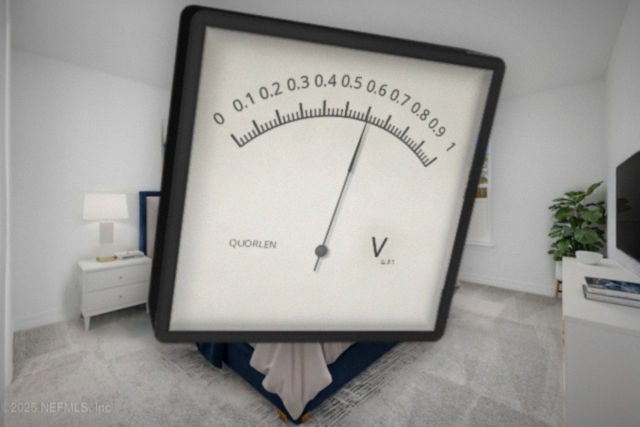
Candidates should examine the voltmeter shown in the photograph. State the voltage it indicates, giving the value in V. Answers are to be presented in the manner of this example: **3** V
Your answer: **0.6** V
